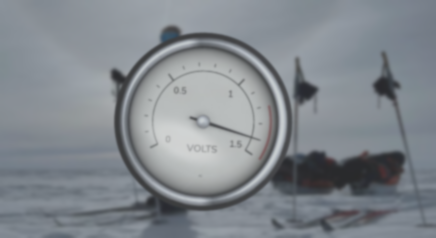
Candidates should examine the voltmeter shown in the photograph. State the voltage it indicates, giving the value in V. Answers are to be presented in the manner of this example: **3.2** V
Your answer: **1.4** V
